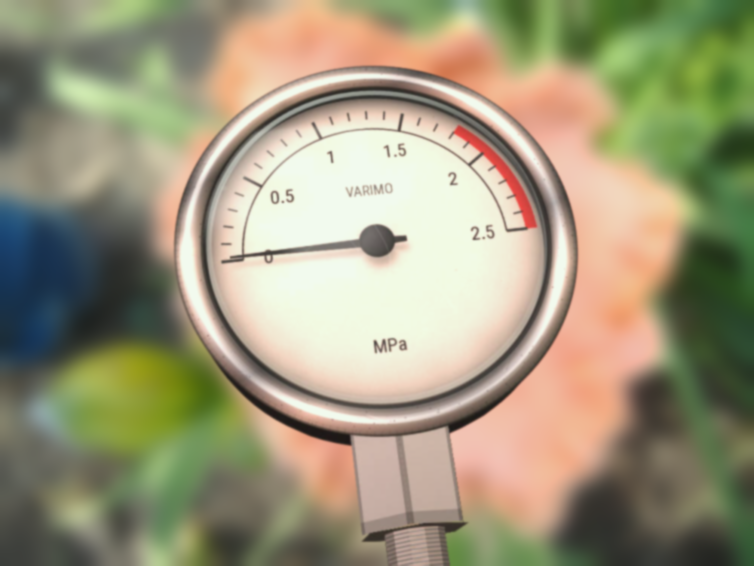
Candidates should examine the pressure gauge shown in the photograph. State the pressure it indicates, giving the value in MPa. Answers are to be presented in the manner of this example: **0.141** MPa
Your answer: **0** MPa
